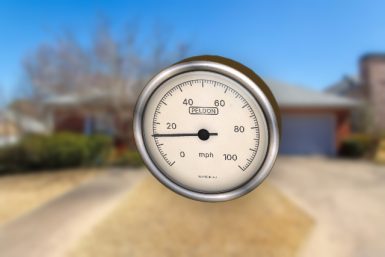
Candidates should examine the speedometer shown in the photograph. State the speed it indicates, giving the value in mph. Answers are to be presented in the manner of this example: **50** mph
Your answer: **15** mph
